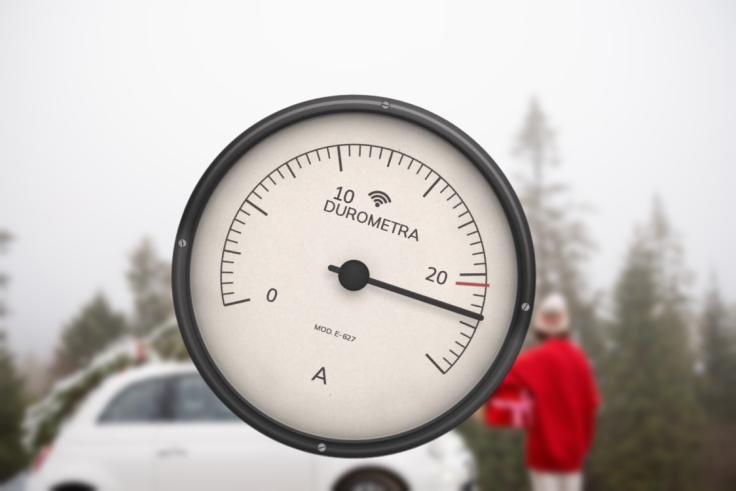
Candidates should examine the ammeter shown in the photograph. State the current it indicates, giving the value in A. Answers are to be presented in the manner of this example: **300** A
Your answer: **22** A
